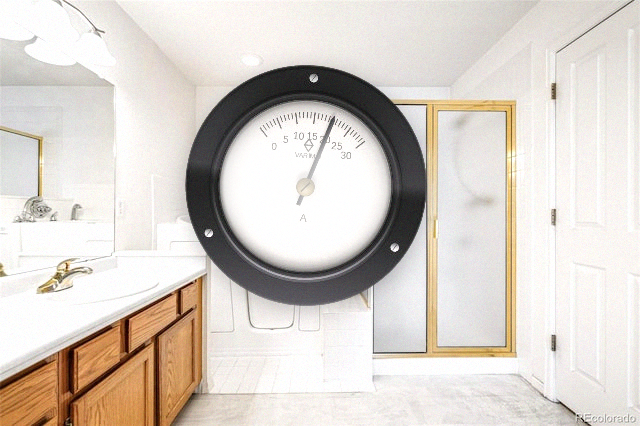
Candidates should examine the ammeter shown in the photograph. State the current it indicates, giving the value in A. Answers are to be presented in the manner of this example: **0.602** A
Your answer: **20** A
